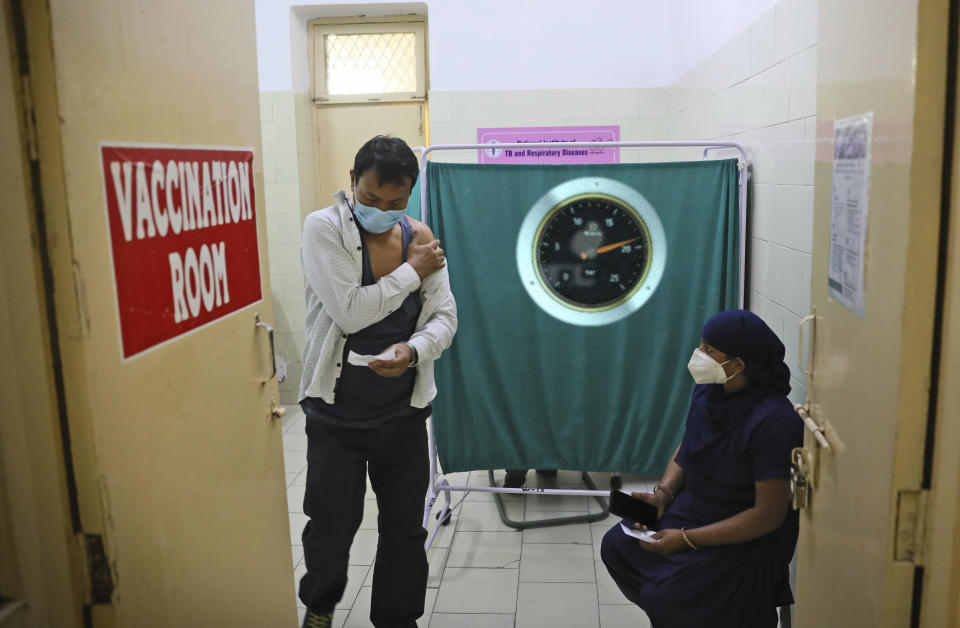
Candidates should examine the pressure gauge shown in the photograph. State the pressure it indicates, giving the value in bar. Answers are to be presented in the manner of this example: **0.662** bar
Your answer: **19** bar
